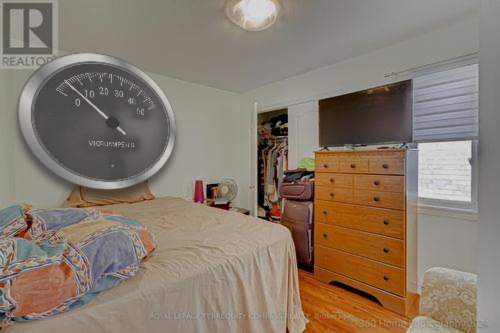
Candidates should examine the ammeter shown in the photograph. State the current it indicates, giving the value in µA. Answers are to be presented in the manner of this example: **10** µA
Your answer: **5** µA
